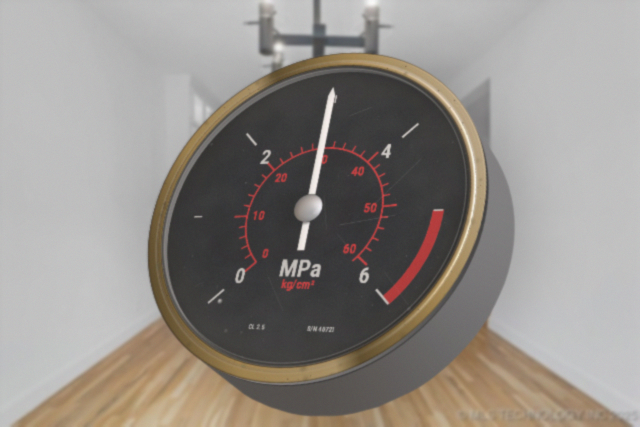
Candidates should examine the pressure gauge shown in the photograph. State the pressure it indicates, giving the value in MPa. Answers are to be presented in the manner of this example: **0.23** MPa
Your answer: **3** MPa
